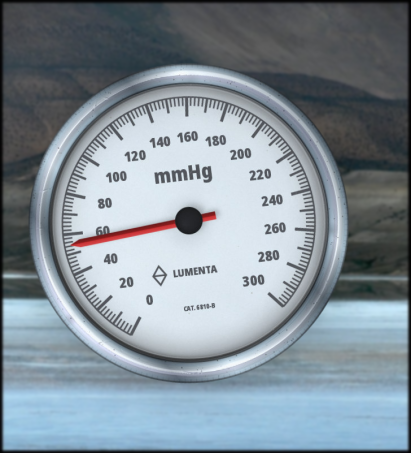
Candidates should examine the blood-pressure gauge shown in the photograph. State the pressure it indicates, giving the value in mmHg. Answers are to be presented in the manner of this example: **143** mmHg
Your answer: **54** mmHg
